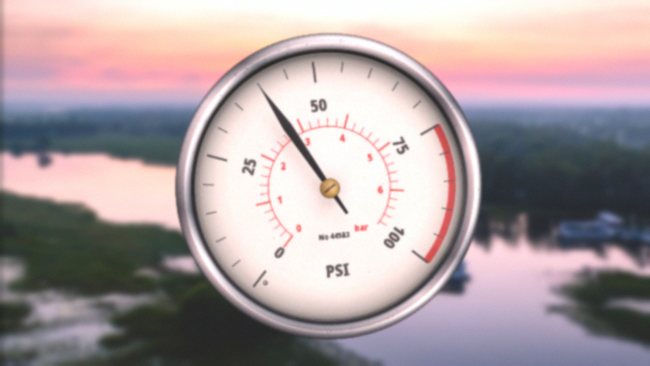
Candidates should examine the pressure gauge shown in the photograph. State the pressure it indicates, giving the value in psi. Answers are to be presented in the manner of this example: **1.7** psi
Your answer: **40** psi
